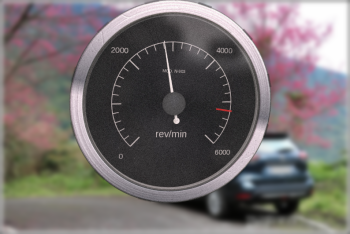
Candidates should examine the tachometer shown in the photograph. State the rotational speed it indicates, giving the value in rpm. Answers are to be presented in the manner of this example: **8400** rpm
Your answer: **2800** rpm
